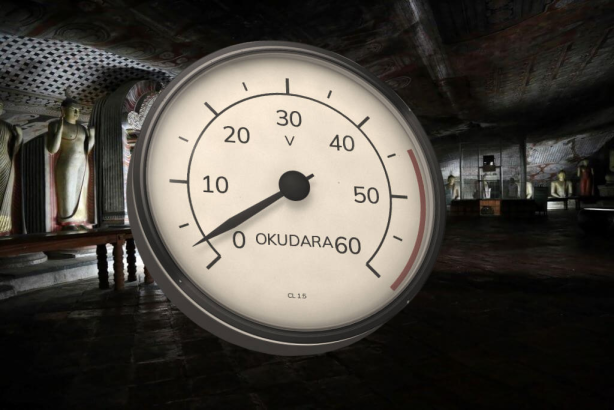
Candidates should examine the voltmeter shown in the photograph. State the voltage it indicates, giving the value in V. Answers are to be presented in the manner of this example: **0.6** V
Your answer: **2.5** V
